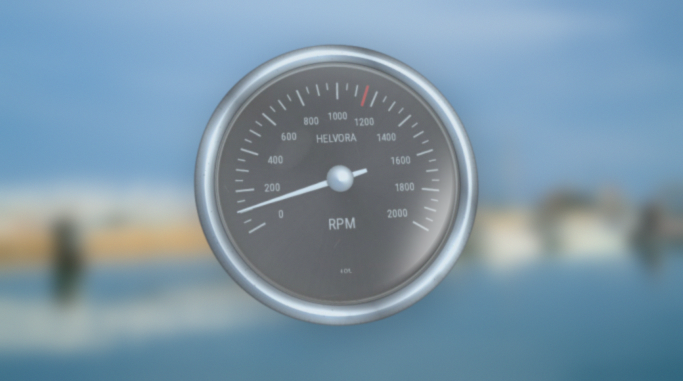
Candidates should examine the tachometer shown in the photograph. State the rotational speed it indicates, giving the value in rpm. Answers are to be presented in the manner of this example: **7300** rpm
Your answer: **100** rpm
